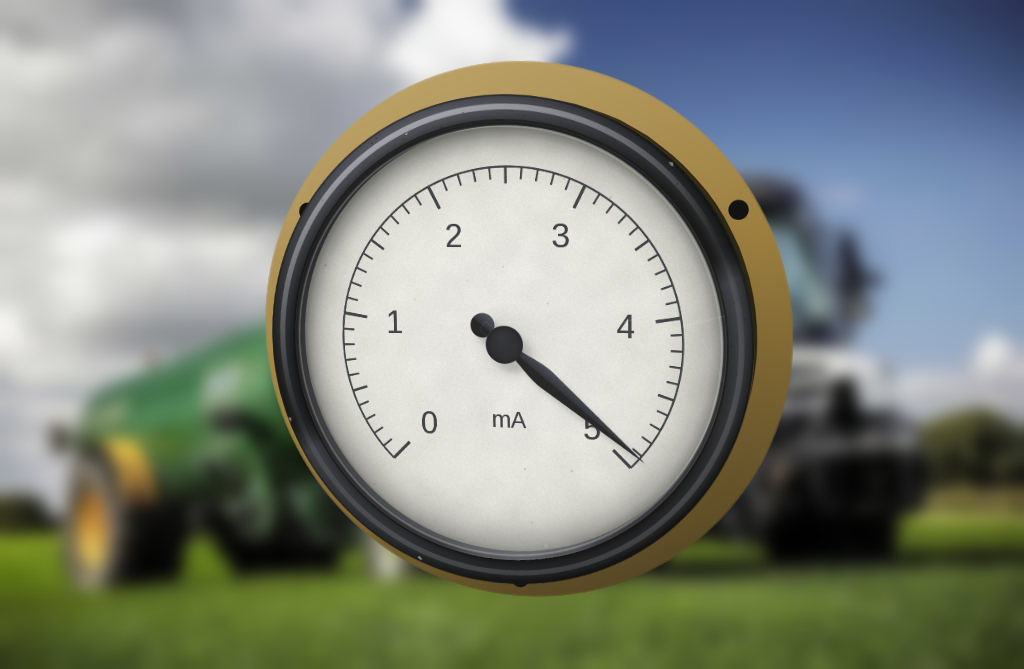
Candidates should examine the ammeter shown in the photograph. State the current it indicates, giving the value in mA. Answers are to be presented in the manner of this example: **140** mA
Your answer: **4.9** mA
